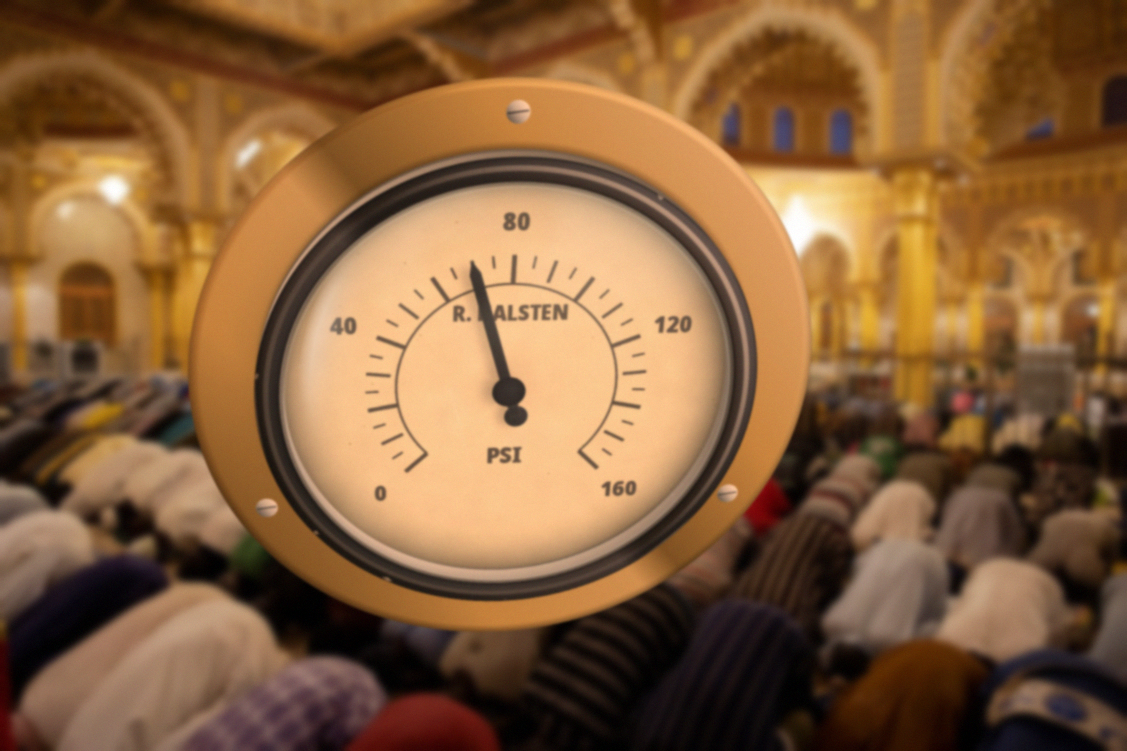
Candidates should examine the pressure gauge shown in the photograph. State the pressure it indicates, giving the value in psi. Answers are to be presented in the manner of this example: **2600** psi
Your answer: **70** psi
